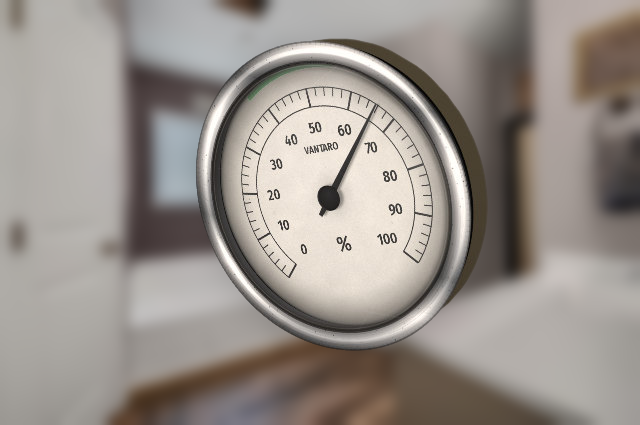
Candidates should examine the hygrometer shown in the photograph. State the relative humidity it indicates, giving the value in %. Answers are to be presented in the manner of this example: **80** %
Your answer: **66** %
